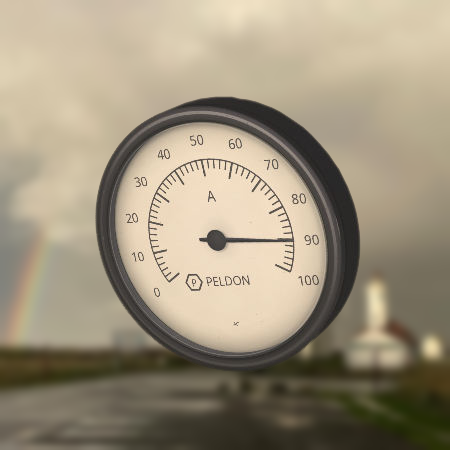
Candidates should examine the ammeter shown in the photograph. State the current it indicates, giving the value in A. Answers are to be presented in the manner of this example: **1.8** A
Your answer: **90** A
